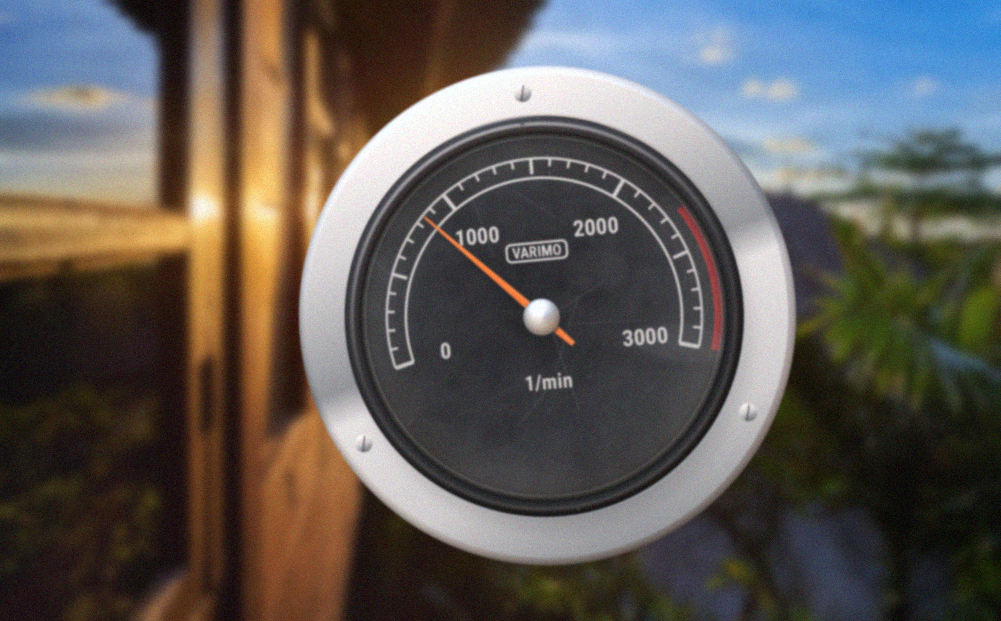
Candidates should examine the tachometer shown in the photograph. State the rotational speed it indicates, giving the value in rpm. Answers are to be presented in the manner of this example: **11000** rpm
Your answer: **850** rpm
